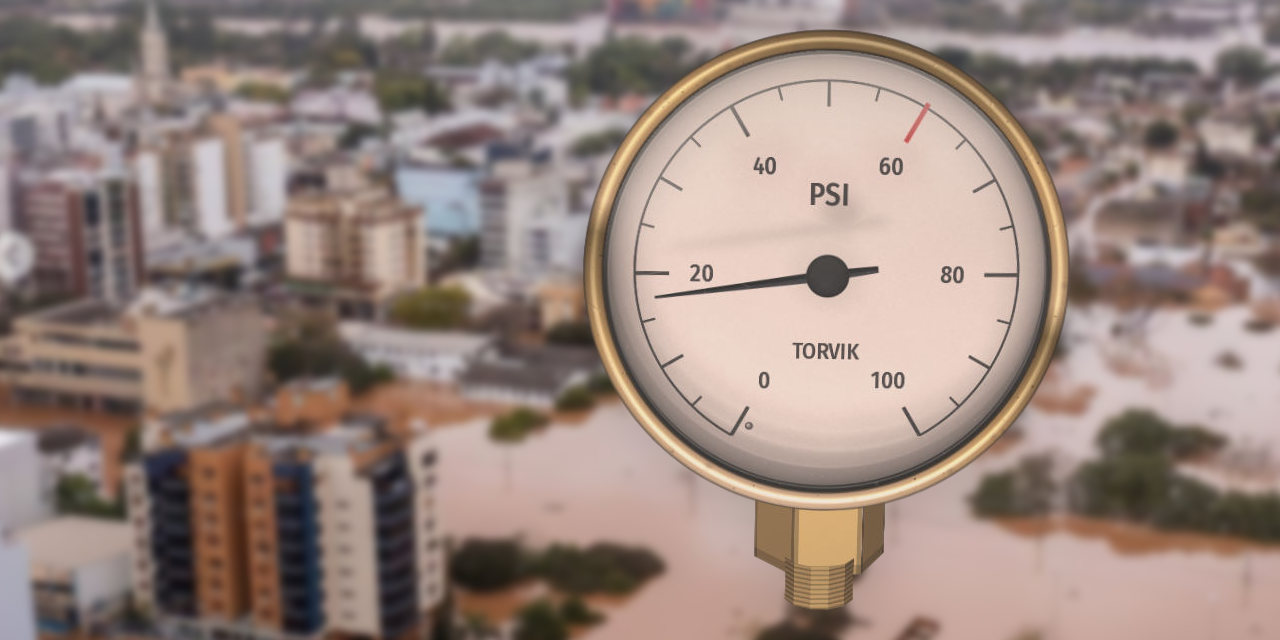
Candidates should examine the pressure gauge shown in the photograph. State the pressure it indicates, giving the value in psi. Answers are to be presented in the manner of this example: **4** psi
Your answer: **17.5** psi
